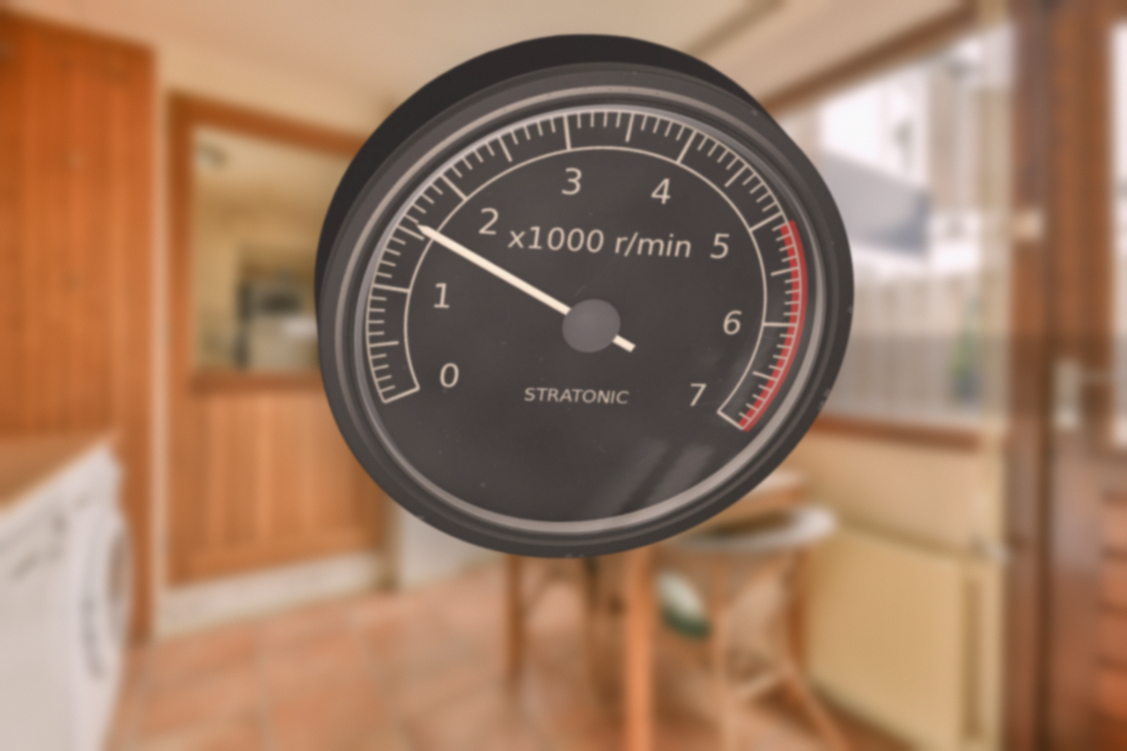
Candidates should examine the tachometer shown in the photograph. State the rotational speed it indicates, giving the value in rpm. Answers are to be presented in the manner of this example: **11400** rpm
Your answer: **1600** rpm
